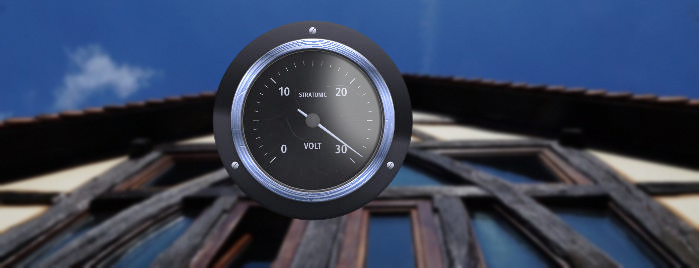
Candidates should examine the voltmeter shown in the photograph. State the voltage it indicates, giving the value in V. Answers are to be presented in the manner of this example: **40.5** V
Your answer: **29** V
